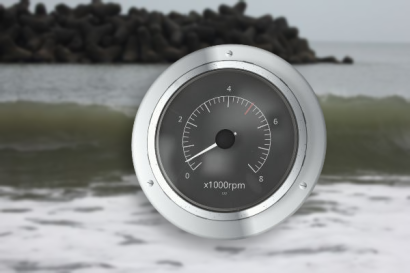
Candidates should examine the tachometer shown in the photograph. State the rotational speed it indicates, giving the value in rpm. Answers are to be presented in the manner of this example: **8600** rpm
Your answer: **400** rpm
